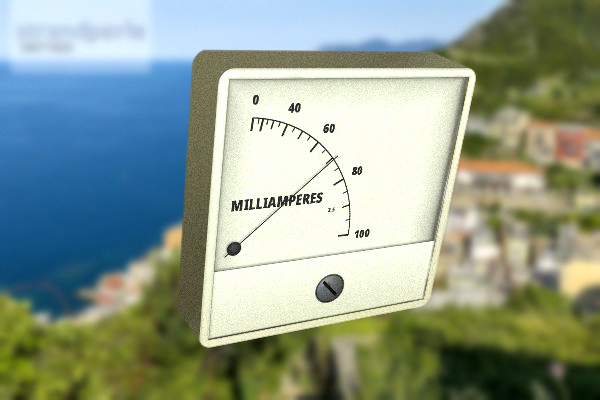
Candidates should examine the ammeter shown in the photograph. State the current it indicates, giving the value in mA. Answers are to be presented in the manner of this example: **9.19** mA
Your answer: **70** mA
